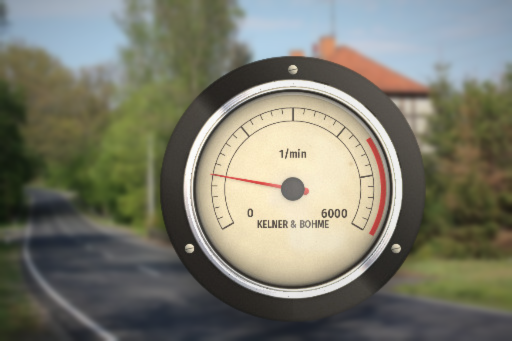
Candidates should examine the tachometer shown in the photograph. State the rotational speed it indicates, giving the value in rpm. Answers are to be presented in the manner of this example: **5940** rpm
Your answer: **1000** rpm
